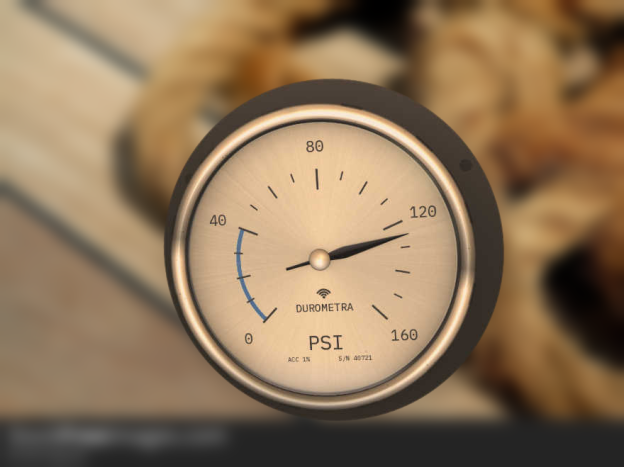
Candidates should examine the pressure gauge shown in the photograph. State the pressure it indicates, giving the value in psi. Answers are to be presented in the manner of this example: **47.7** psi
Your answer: **125** psi
